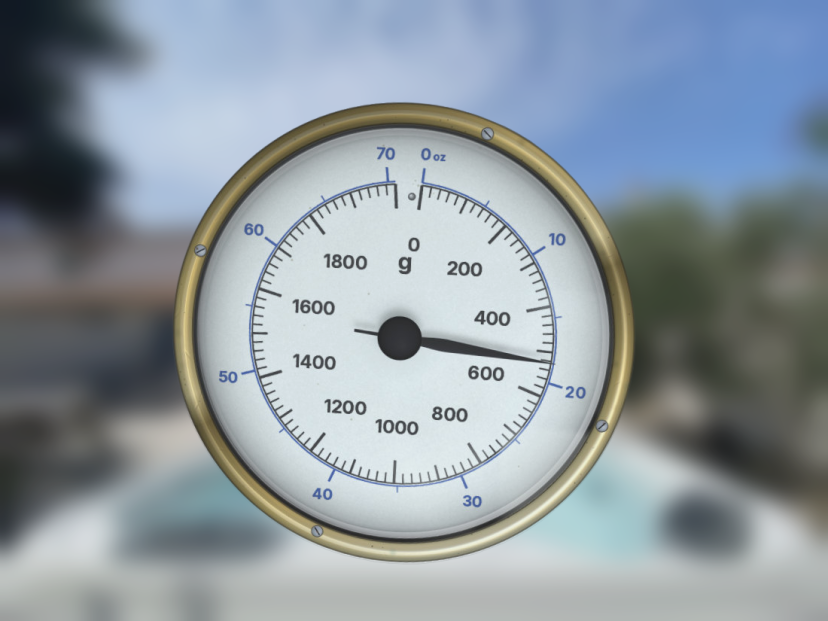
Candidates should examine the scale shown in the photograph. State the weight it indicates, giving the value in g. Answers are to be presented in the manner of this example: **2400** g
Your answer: **520** g
